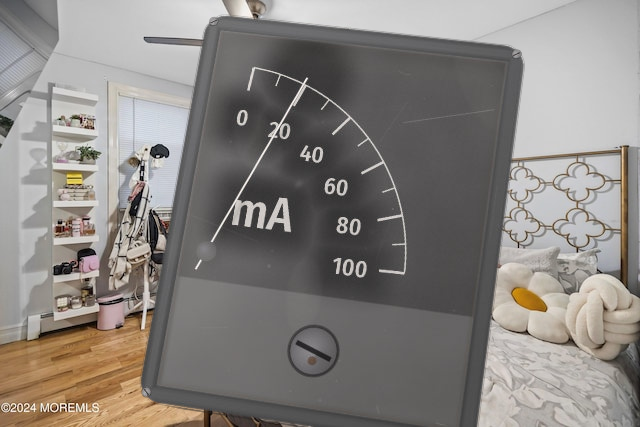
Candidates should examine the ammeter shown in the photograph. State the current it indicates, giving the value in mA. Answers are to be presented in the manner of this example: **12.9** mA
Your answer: **20** mA
